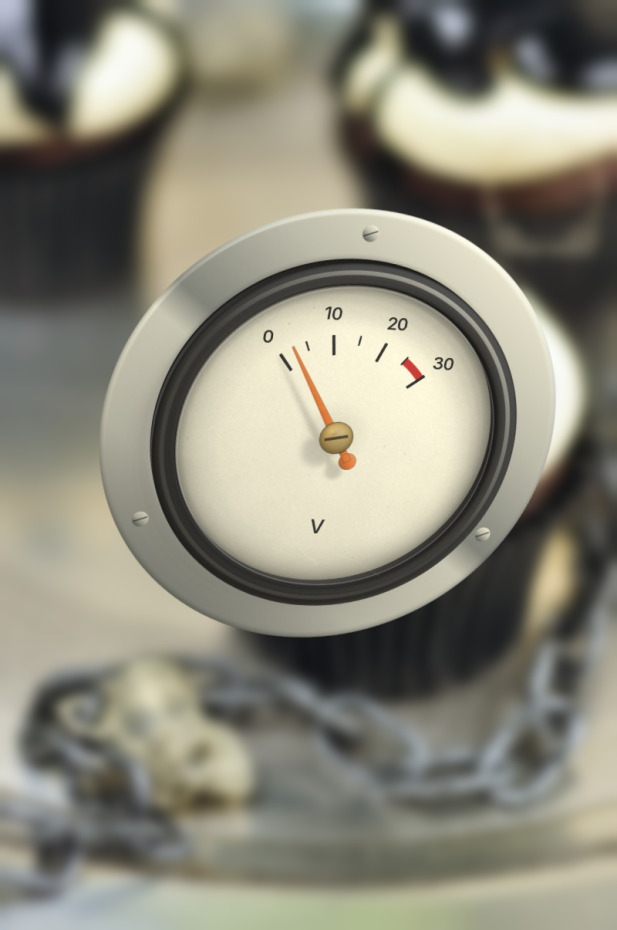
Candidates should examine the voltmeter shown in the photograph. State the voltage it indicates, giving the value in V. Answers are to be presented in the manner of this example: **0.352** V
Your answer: **2.5** V
